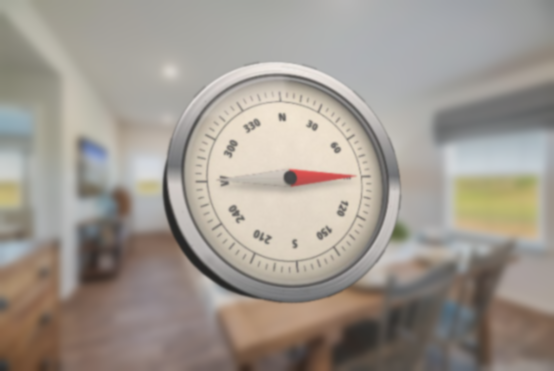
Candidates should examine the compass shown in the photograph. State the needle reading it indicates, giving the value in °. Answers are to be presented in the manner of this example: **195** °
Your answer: **90** °
